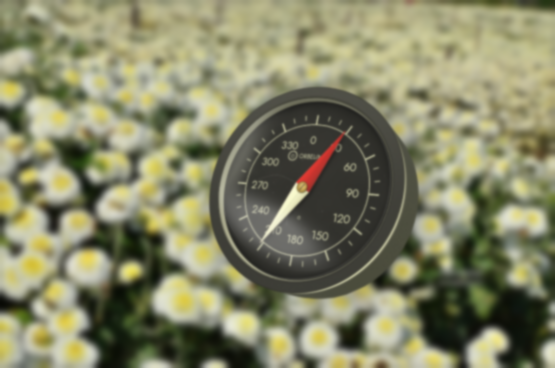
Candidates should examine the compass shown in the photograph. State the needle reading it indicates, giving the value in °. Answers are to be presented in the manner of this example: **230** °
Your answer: **30** °
